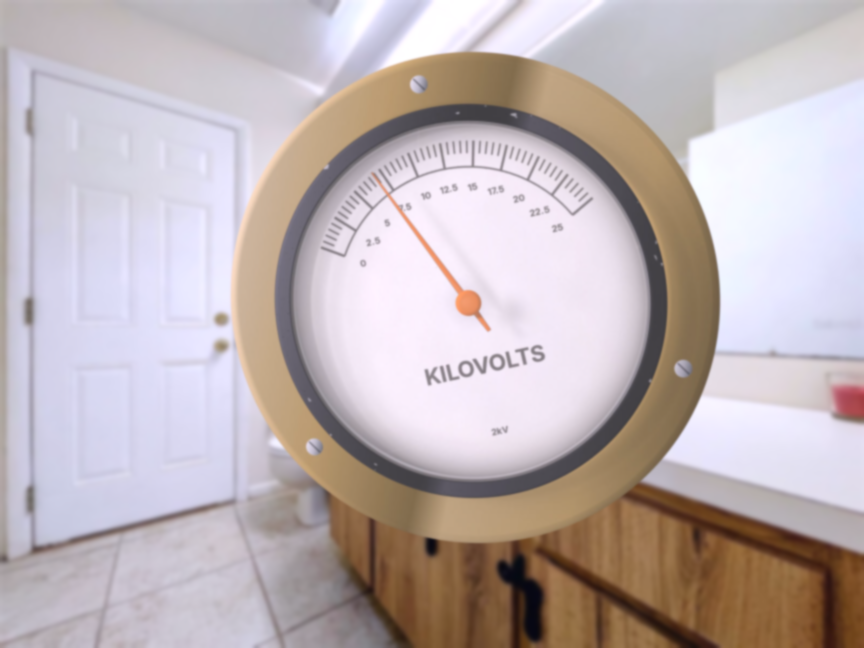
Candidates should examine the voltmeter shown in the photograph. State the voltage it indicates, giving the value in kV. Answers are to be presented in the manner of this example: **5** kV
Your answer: **7** kV
